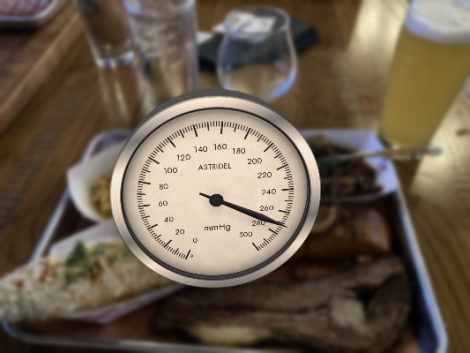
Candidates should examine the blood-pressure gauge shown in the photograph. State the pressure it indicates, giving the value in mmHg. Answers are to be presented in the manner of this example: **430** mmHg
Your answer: **270** mmHg
